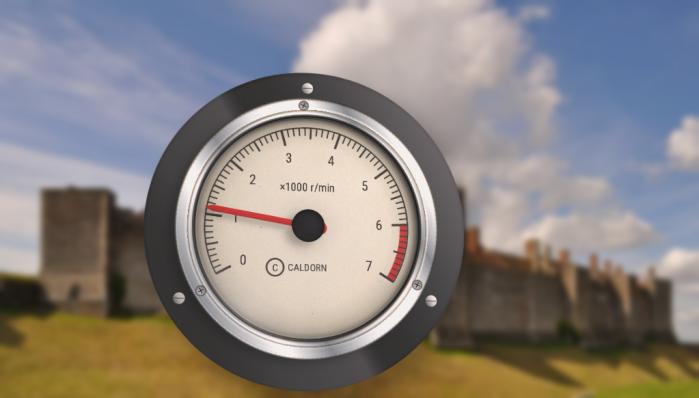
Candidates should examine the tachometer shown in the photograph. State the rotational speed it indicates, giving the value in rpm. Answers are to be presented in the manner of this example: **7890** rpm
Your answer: **1100** rpm
